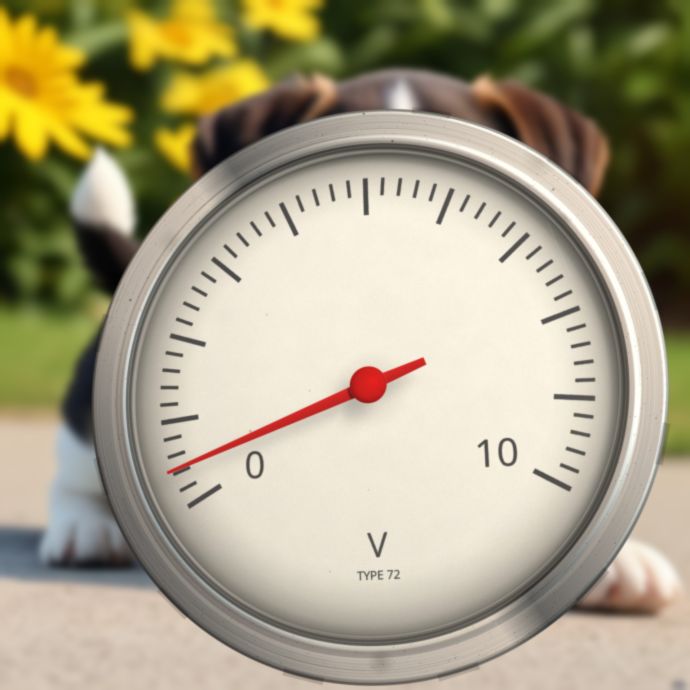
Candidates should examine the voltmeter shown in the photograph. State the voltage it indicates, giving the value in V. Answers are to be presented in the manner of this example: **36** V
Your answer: **0.4** V
